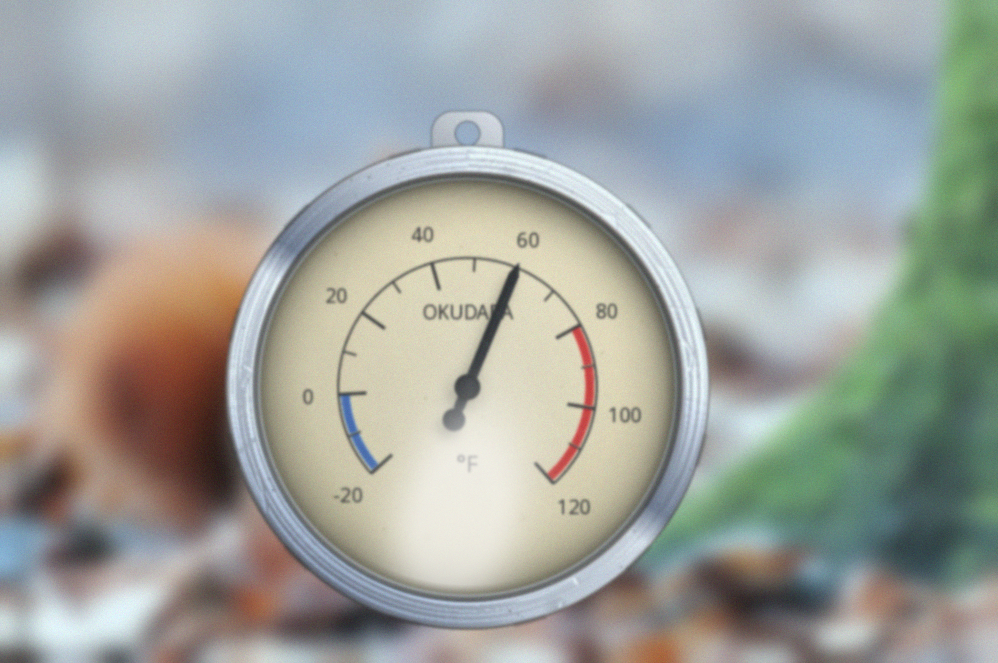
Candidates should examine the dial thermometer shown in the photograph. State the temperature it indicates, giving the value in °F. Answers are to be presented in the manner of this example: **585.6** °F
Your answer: **60** °F
